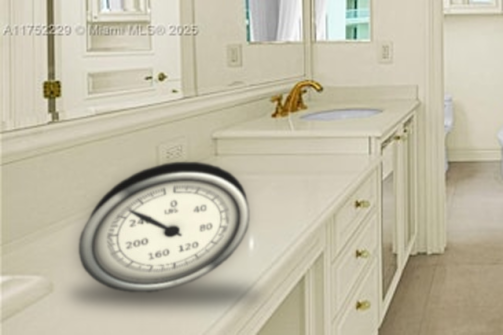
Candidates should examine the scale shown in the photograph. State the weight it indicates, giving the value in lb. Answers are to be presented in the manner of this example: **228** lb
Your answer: **250** lb
